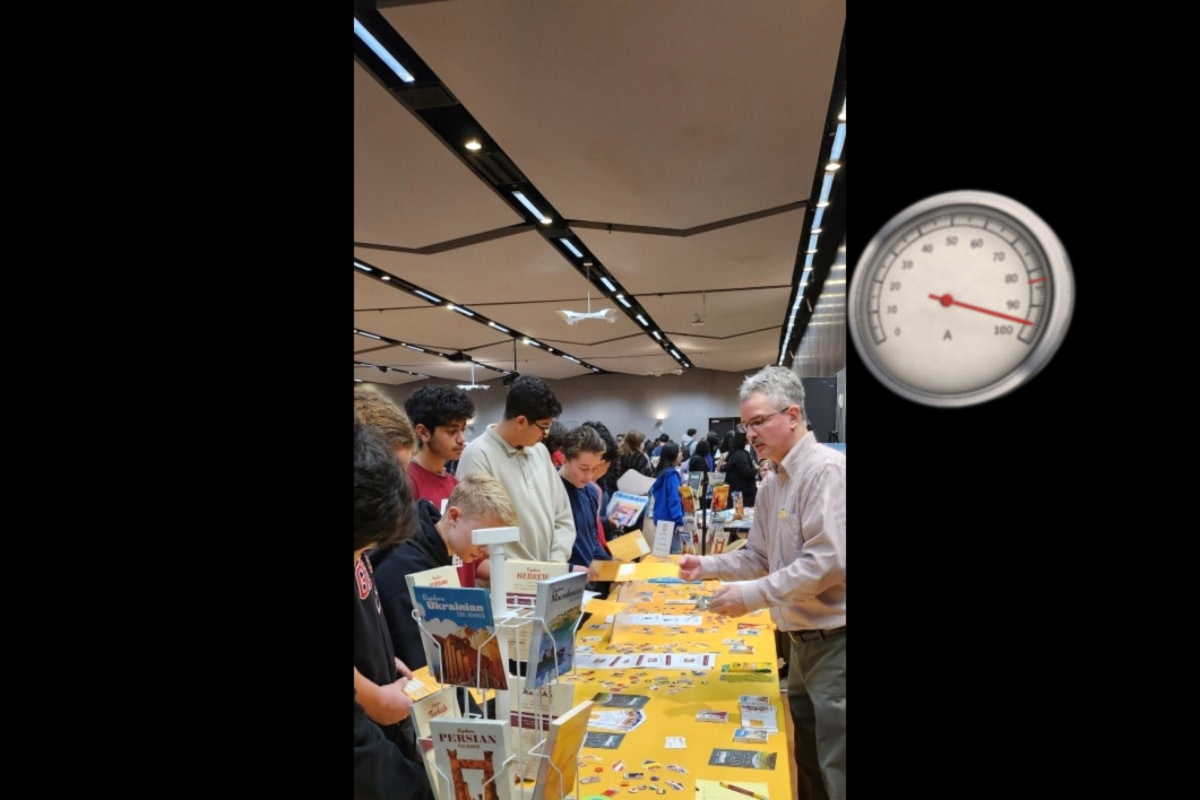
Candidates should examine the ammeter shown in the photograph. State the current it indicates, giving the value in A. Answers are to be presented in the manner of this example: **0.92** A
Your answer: **95** A
